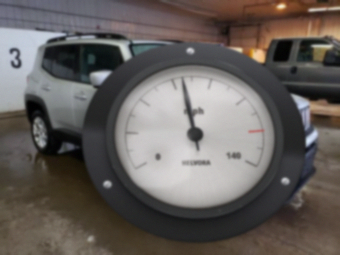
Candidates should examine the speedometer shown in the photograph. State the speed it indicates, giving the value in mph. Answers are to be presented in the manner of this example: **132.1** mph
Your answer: **65** mph
